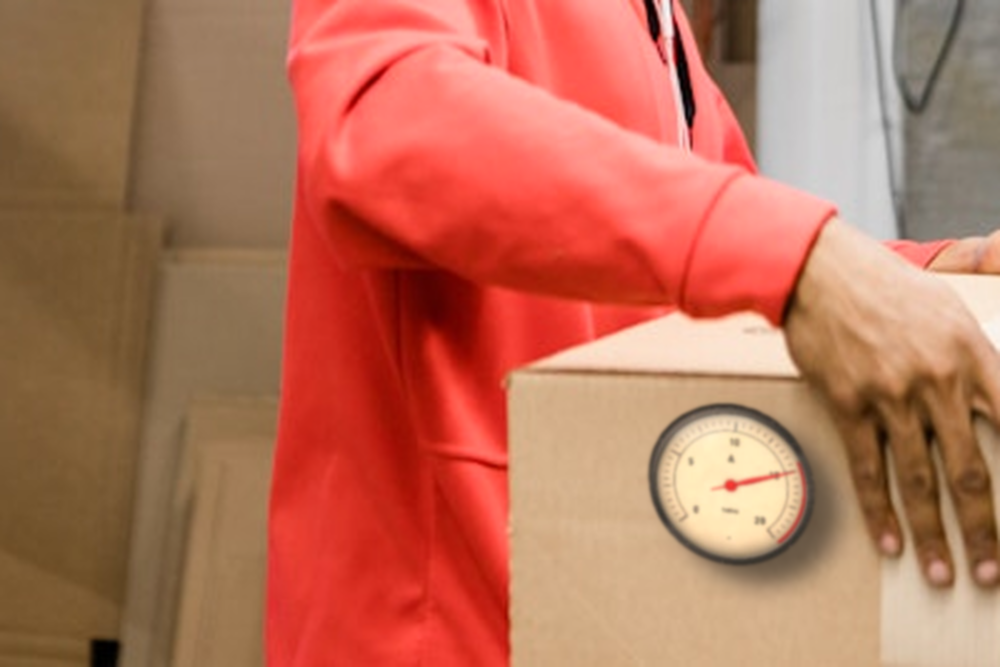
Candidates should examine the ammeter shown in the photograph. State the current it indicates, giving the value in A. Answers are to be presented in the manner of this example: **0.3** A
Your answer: **15** A
